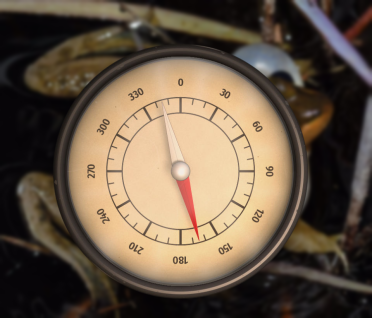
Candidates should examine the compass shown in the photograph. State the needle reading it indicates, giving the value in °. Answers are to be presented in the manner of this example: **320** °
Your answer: **165** °
